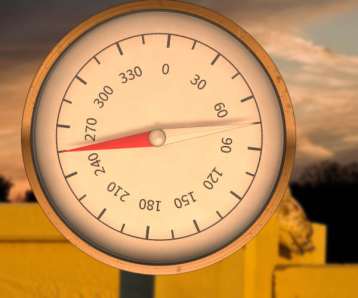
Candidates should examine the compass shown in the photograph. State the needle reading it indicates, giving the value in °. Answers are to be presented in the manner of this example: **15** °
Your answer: **255** °
